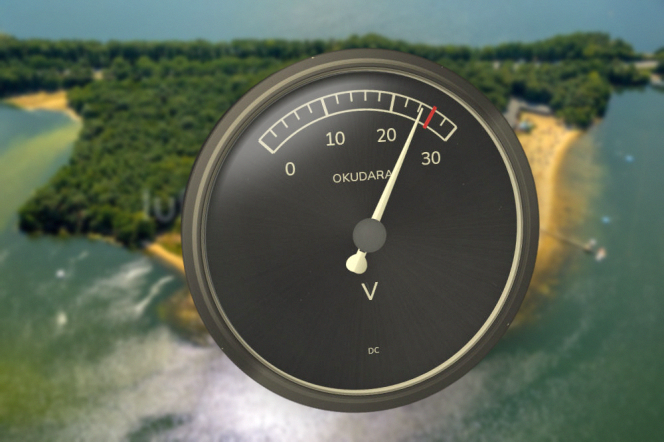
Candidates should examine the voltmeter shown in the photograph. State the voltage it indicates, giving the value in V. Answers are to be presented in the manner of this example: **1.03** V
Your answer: **24** V
